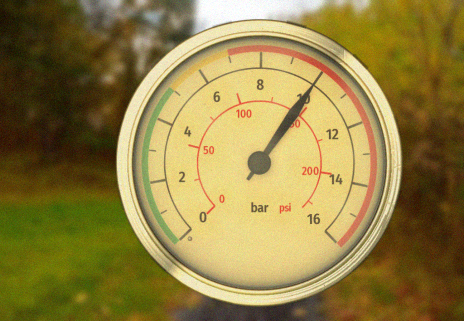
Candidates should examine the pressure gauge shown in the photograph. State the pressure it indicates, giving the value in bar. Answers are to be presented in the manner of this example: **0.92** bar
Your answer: **10** bar
